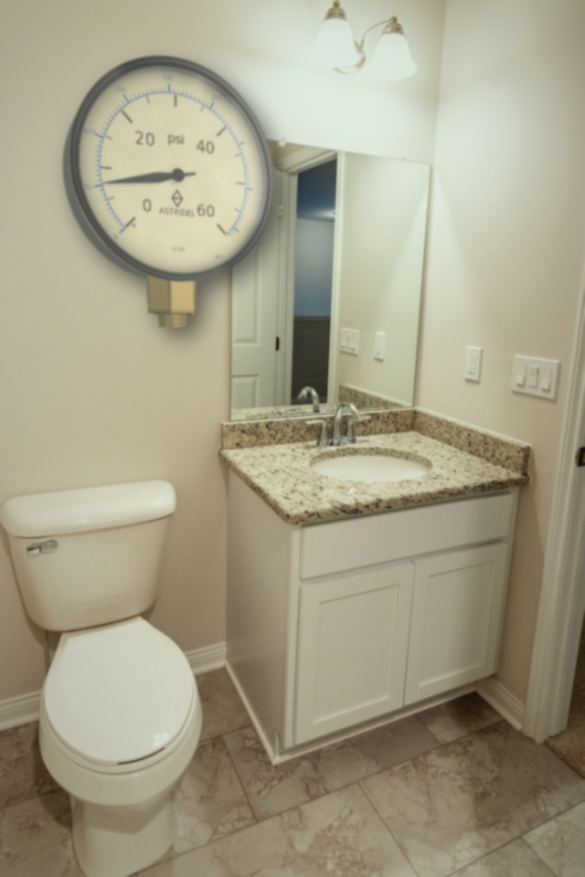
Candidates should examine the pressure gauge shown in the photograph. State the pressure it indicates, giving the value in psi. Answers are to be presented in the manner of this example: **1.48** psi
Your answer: **7.5** psi
